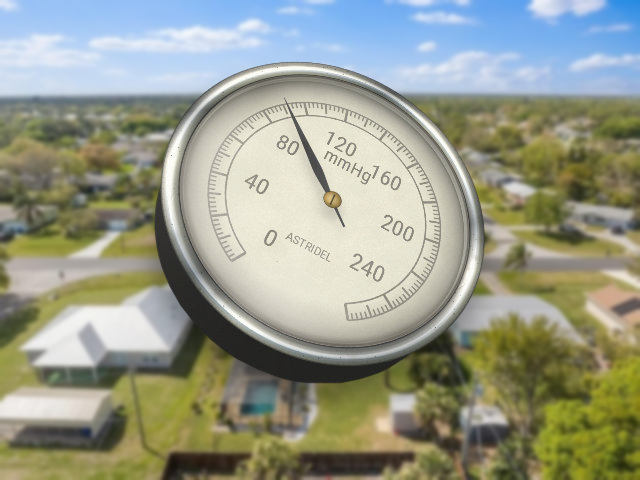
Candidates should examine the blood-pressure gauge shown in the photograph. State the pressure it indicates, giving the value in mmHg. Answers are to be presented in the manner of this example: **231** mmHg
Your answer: **90** mmHg
